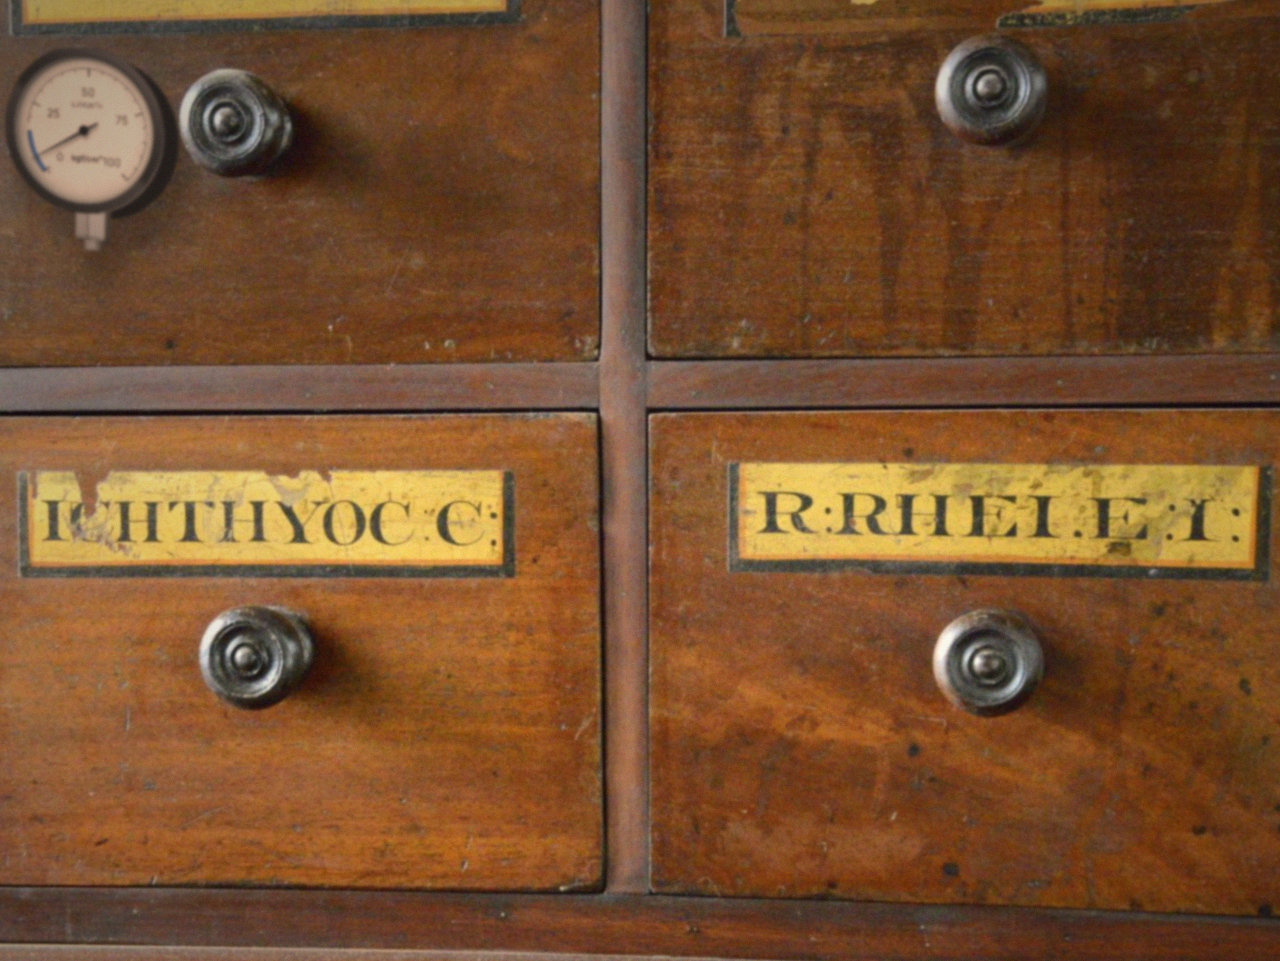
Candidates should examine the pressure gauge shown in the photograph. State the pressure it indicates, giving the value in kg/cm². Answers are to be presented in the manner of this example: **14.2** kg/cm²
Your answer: **5** kg/cm²
